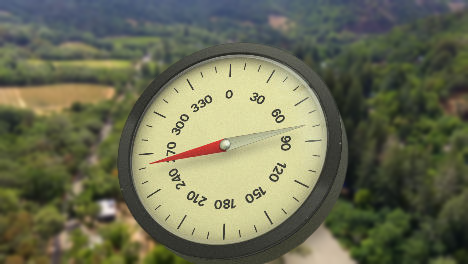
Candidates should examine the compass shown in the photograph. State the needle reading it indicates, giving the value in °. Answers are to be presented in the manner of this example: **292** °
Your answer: **260** °
